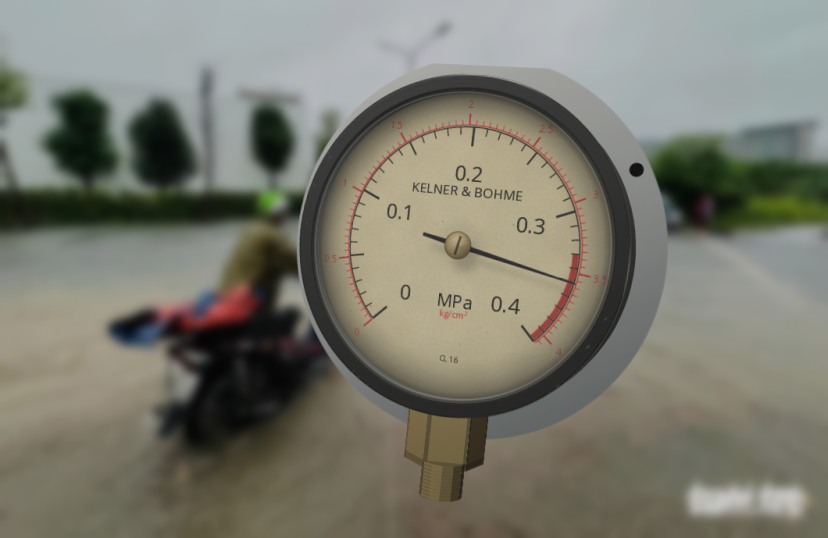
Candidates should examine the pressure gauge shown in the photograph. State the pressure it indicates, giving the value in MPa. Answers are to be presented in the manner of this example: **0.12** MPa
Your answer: **0.35** MPa
